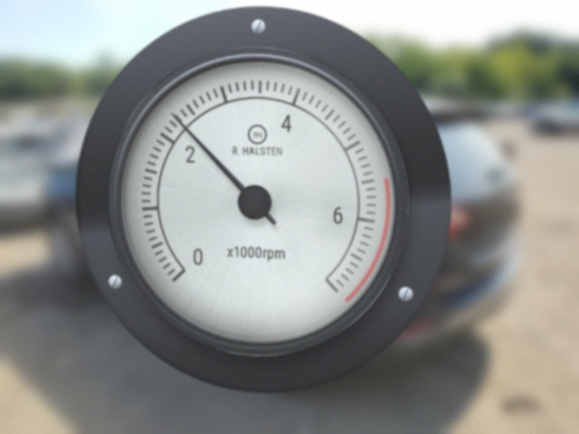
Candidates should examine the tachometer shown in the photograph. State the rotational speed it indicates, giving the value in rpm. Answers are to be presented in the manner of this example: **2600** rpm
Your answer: **2300** rpm
